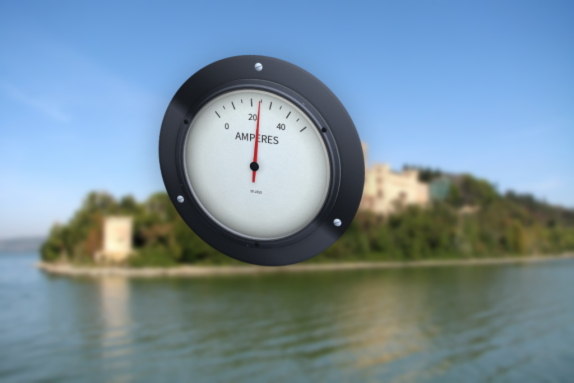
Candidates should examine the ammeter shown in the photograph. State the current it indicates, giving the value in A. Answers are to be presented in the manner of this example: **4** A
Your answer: **25** A
